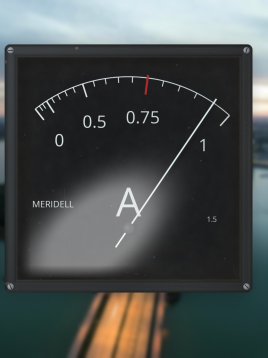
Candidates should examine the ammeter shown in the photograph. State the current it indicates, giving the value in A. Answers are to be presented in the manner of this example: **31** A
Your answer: **0.95** A
